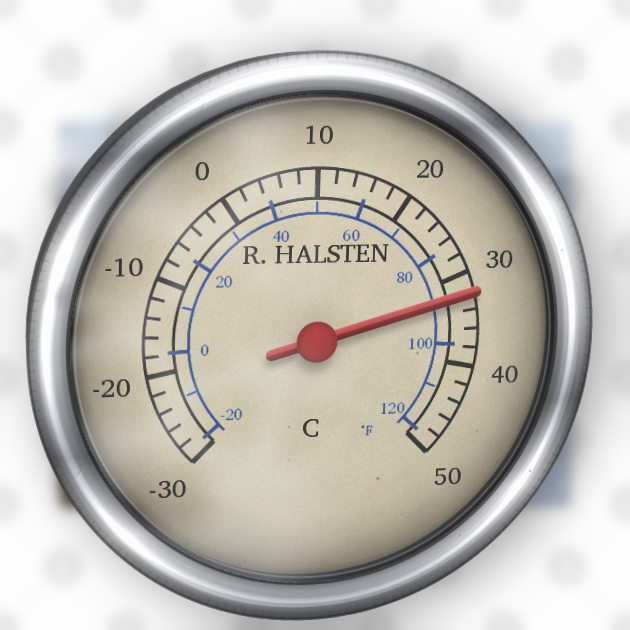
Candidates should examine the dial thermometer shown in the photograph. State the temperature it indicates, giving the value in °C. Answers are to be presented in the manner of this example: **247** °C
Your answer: **32** °C
